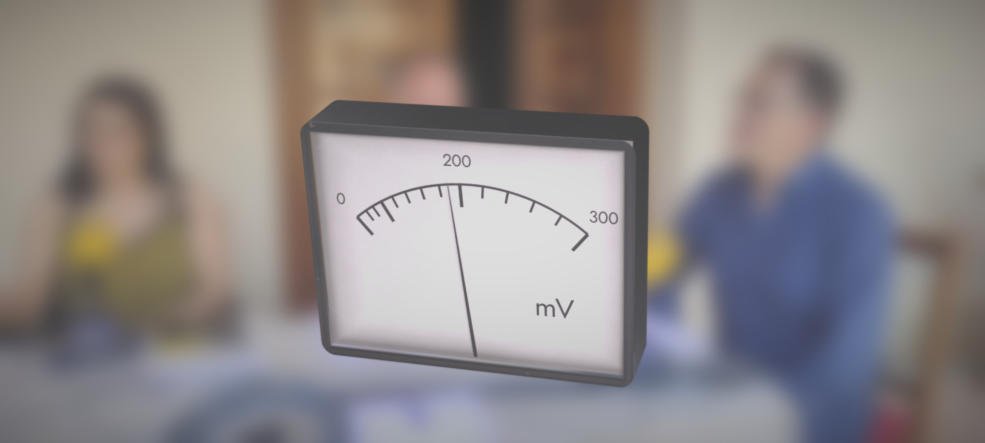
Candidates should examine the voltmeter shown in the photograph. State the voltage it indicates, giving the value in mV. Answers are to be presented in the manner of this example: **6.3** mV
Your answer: **190** mV
